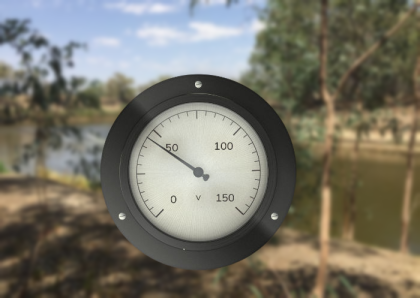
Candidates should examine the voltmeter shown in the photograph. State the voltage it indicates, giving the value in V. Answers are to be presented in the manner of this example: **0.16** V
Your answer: **45** V
